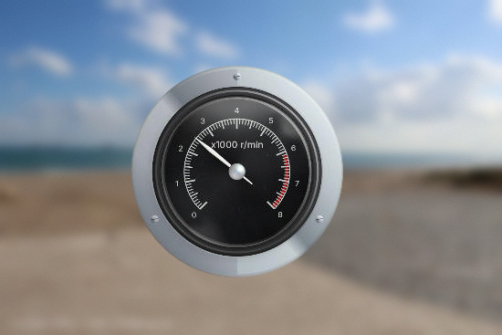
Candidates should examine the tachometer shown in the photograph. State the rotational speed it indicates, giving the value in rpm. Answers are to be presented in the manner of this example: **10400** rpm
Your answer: **2500** rpm
